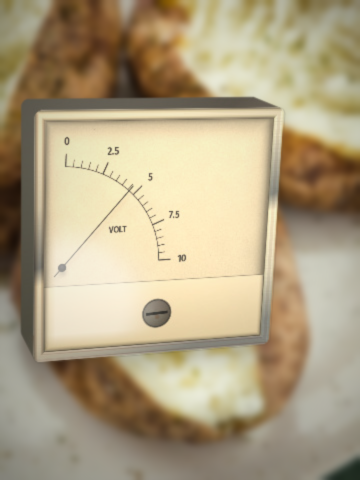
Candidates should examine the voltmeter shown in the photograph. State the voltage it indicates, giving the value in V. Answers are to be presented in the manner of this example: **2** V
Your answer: **4.5** V
